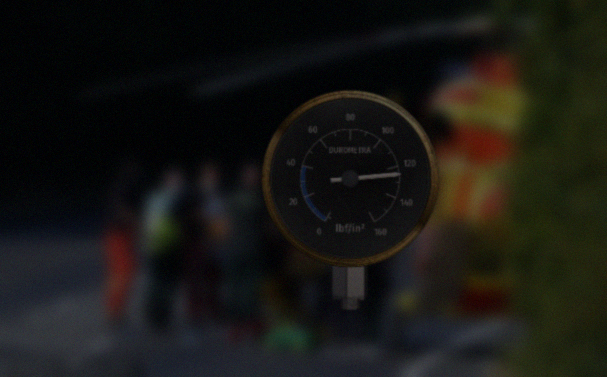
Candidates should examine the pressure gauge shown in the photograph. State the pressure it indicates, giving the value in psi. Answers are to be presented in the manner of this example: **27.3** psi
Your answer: **125** psi
